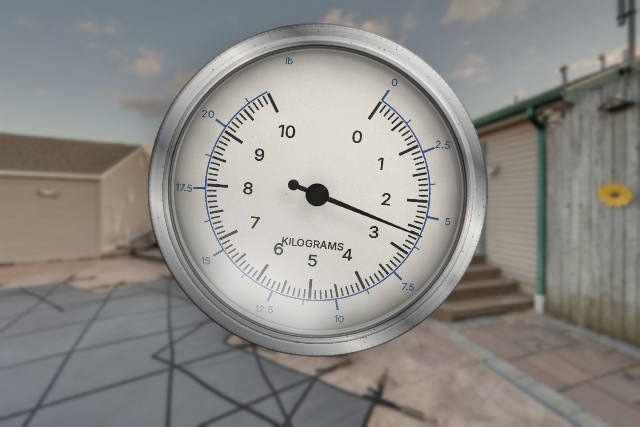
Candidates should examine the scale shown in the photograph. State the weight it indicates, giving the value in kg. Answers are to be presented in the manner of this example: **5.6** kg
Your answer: **2.6** kg
